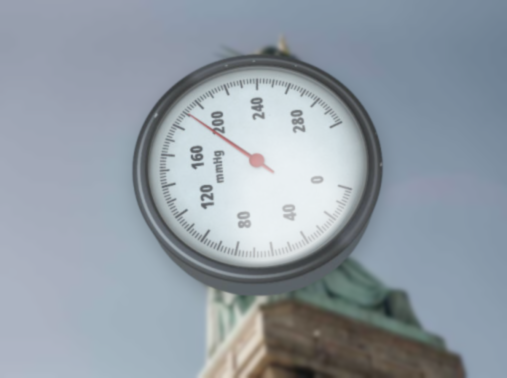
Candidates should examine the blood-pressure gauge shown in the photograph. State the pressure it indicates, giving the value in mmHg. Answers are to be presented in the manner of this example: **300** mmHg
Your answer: **190** mmHg
